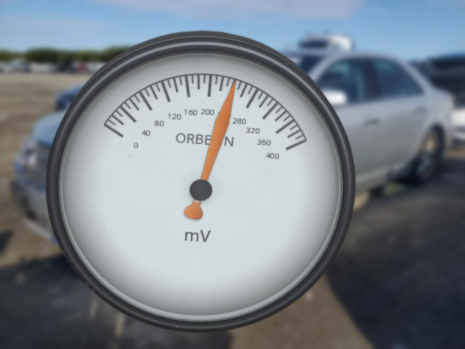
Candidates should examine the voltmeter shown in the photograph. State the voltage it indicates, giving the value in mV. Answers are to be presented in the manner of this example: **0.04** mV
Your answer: **240** mV
